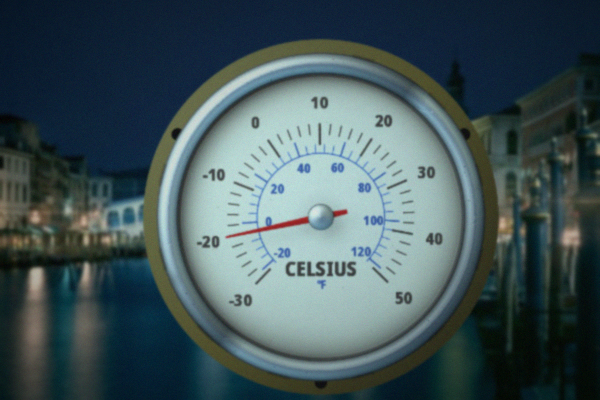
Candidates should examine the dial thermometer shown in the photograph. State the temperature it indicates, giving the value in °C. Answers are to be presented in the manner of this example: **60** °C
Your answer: **-20** °C
